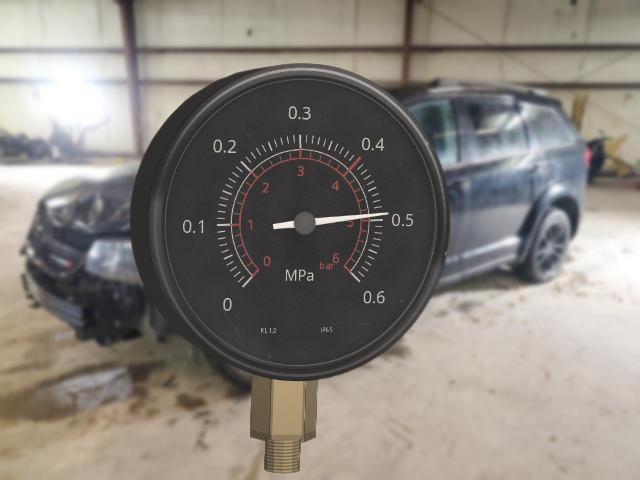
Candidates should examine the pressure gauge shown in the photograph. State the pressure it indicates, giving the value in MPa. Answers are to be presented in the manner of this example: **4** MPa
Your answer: **0.49** MPa
